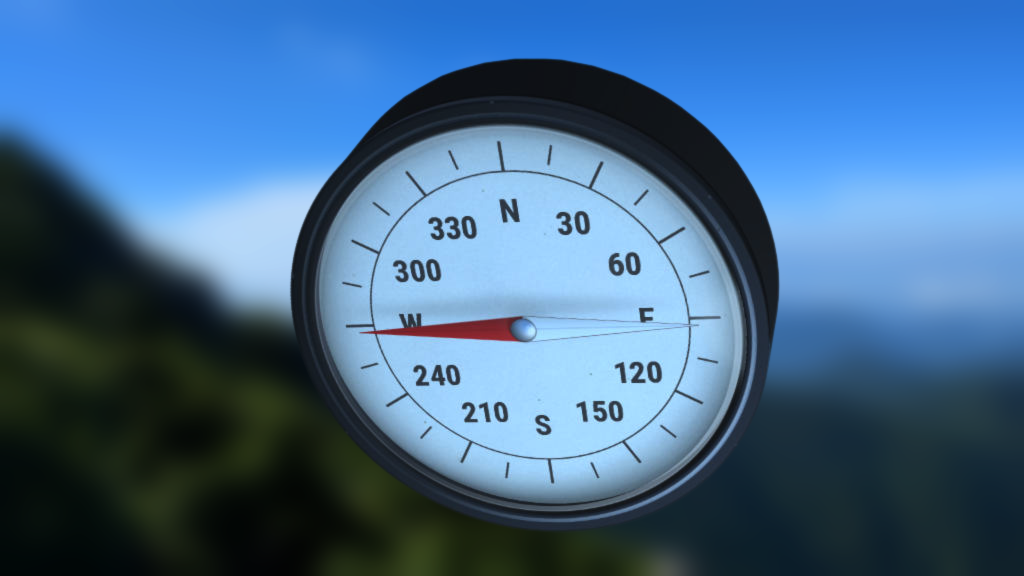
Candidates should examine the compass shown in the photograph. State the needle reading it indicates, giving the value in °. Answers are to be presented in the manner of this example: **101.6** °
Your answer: **270** °
